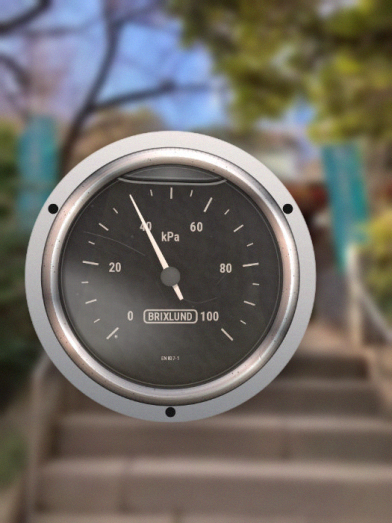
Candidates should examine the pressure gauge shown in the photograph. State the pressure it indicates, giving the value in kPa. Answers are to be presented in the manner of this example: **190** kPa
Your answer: **40** kPa
